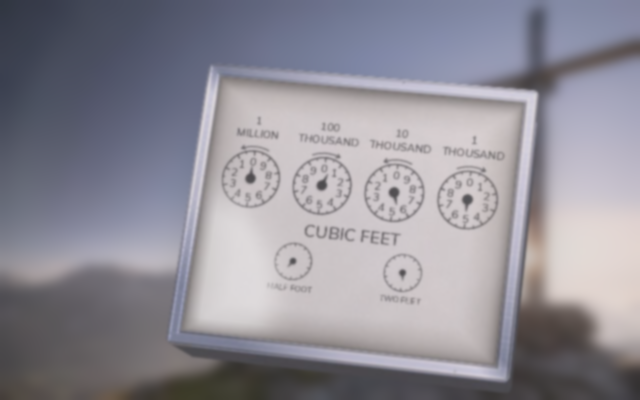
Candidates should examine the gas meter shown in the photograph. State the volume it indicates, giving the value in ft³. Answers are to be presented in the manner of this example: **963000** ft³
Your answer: **5500** ft³
